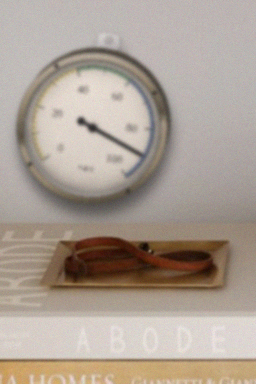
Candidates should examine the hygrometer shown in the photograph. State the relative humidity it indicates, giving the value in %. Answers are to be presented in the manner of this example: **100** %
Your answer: **90** %
